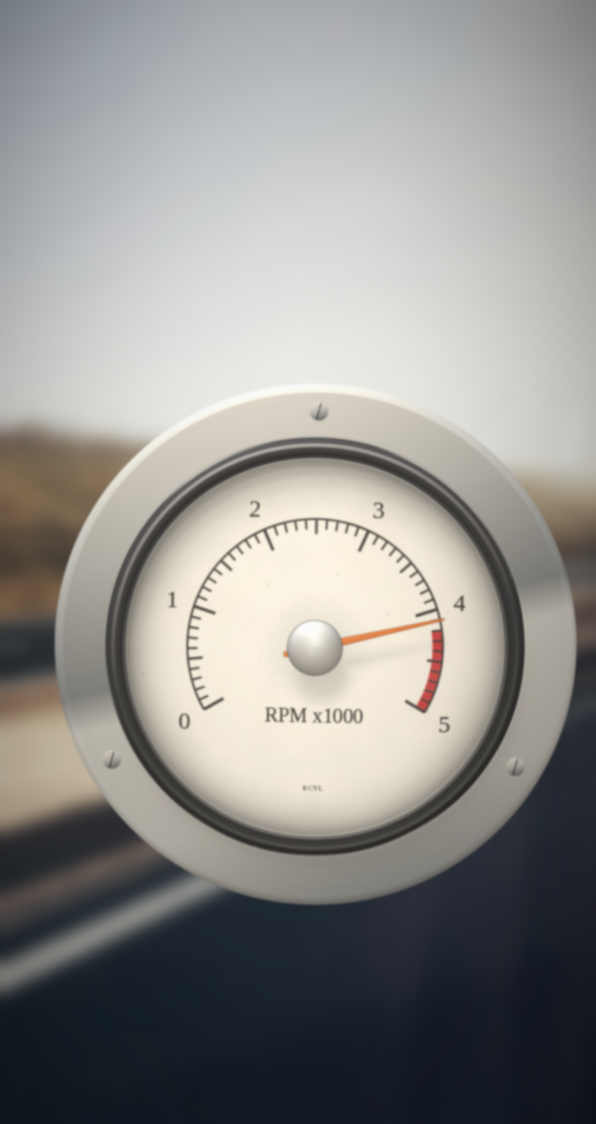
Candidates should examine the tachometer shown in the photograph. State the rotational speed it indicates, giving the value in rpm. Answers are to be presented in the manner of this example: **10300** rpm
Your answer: **4100** rpm
